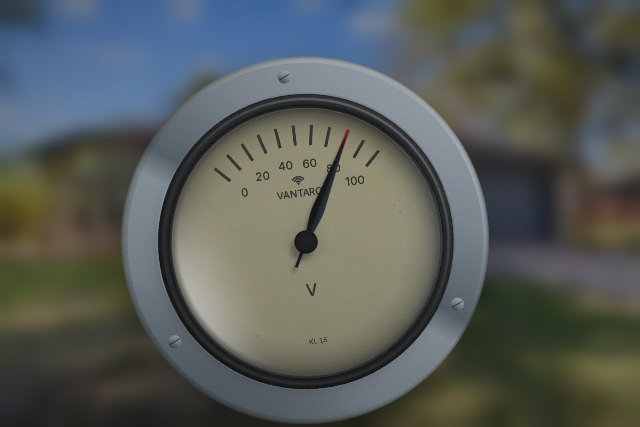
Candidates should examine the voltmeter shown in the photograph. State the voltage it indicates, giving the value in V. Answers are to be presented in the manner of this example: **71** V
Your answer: **80** V
